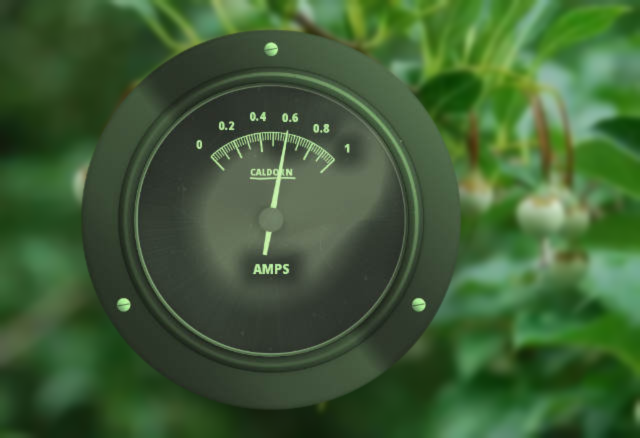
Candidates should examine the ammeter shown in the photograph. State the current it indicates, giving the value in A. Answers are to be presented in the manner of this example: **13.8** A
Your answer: **0.6** A
